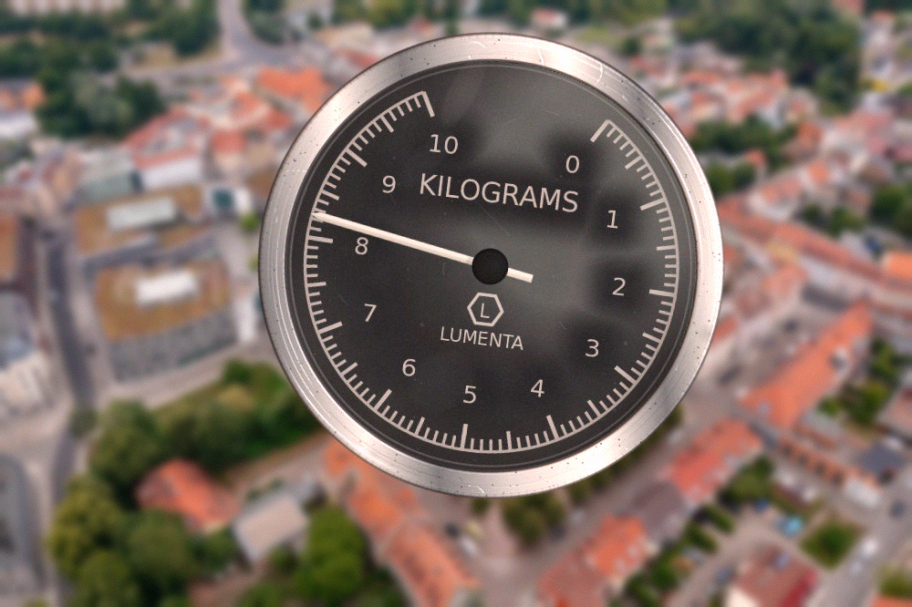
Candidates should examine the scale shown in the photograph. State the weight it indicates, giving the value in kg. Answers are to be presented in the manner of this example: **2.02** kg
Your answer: **8.25** kg
